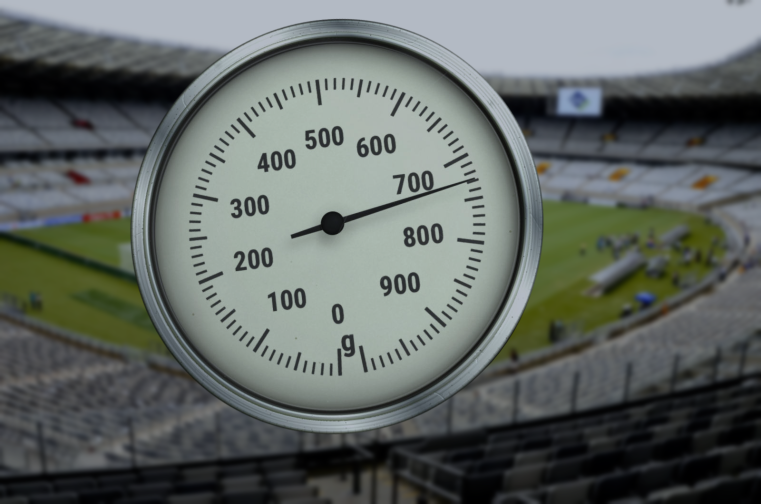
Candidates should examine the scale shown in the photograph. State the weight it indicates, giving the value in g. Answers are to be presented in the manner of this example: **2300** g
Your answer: **730** g
